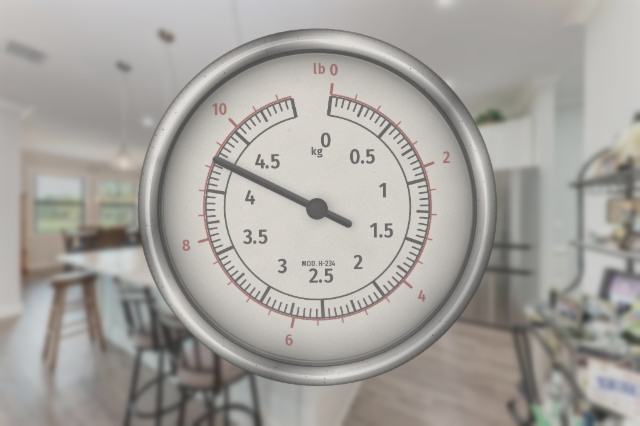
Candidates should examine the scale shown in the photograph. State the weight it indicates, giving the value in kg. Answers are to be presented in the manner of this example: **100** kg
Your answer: **4.25** kg
